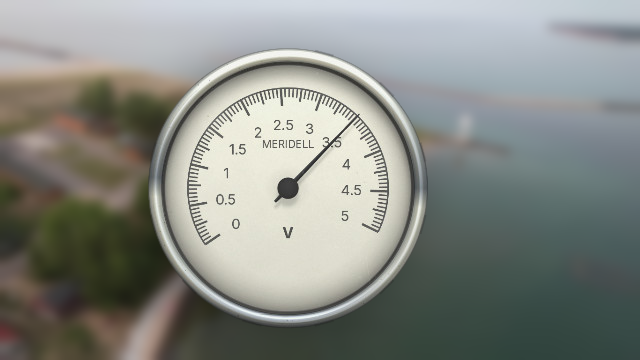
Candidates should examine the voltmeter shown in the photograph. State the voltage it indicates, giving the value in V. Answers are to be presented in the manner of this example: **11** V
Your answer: **3.5** V
